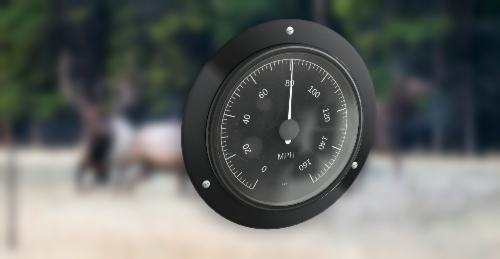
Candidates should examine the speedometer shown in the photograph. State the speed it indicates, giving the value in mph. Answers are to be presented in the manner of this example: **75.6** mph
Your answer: **80** mph
